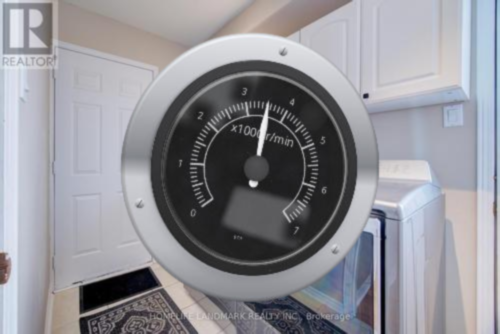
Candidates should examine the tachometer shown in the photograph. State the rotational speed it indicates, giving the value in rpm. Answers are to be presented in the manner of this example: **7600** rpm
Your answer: **3500** rpm
